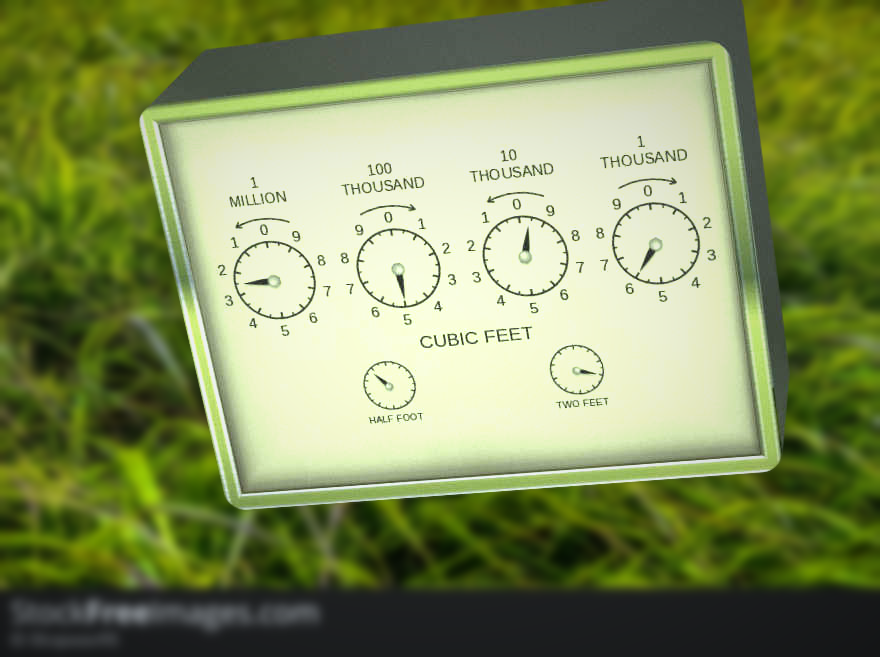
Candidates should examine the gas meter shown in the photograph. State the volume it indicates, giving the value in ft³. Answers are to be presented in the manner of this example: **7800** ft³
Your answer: **249600** ft³
